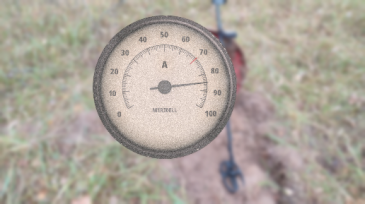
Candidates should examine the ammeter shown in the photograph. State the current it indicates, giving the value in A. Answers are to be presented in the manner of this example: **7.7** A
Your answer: **85** A
